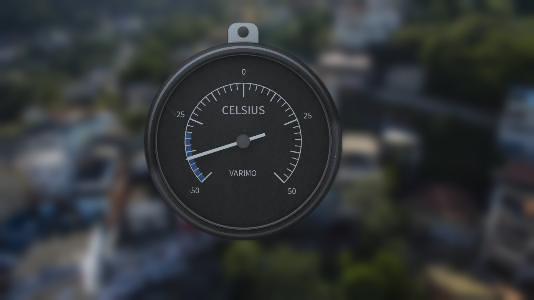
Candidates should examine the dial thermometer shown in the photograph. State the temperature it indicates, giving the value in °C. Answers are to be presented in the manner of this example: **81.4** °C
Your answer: **-40** °C
